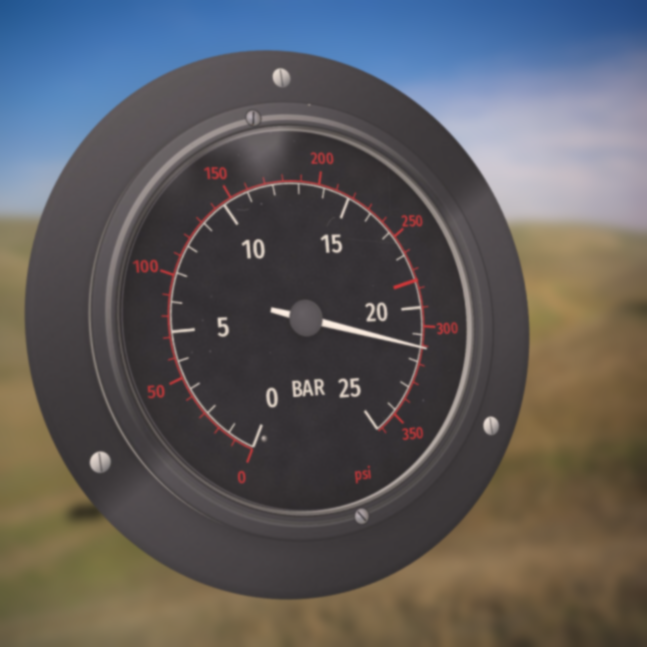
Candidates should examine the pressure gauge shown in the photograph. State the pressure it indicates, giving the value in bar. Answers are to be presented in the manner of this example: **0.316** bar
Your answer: **21.5** bar
